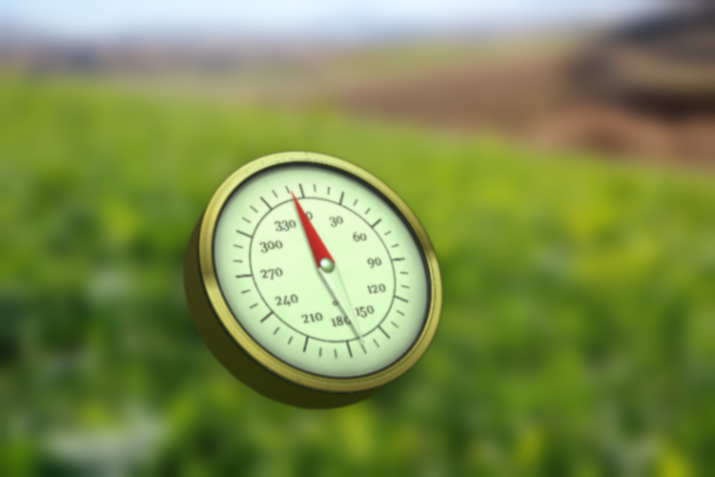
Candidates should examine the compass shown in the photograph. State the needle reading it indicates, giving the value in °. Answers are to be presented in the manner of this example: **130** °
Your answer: **350** °
